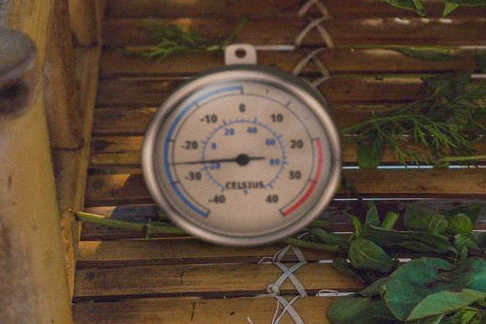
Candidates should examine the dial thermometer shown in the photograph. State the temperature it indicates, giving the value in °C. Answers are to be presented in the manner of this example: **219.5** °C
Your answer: **-25** °C
